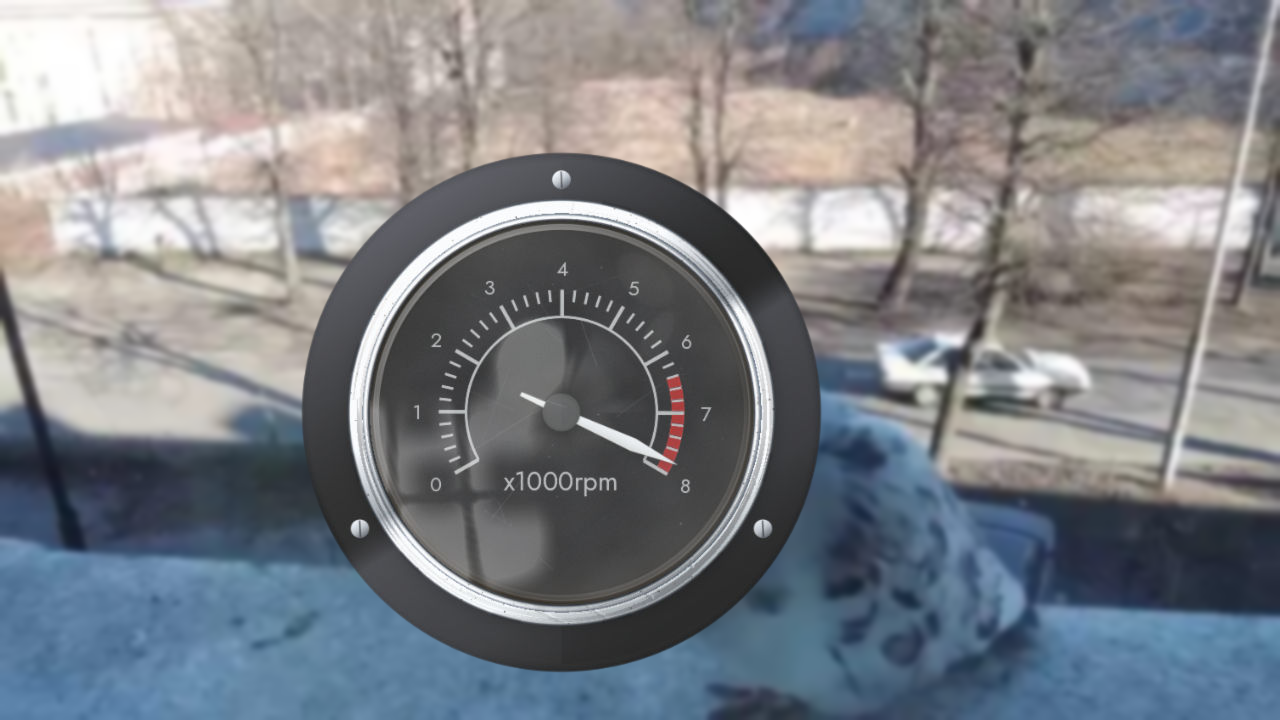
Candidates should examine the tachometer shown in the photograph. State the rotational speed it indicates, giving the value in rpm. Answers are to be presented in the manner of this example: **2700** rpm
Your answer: **7800** rpm
